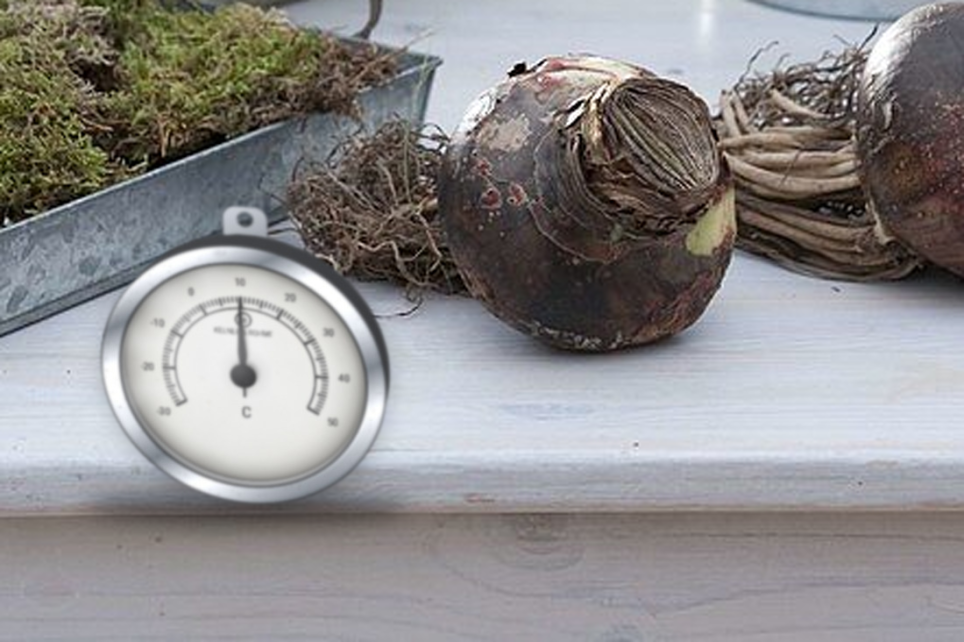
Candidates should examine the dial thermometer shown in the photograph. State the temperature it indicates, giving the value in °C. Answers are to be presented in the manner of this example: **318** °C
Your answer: **10** °C
